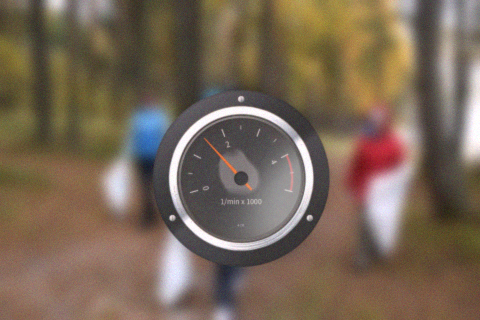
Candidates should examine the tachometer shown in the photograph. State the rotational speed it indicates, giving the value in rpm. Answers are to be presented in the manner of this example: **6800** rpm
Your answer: **1500** rpm
